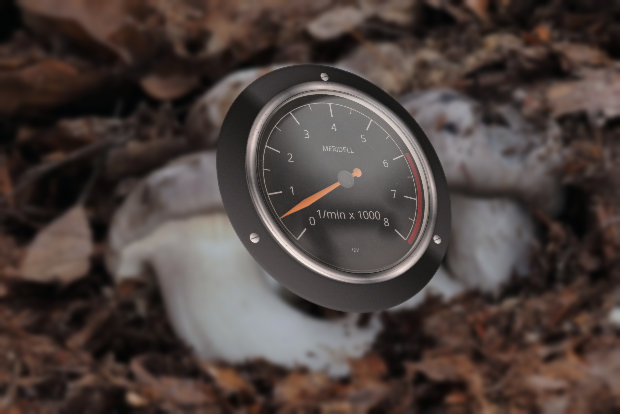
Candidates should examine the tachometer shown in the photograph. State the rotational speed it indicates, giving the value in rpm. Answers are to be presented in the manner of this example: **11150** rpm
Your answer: **500** rpm
